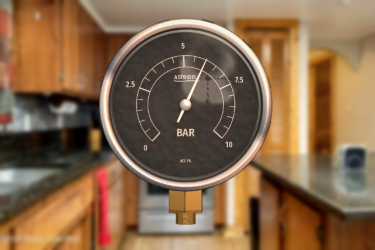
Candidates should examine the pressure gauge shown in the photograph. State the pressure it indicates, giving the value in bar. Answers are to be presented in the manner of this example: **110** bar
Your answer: **6** bar
